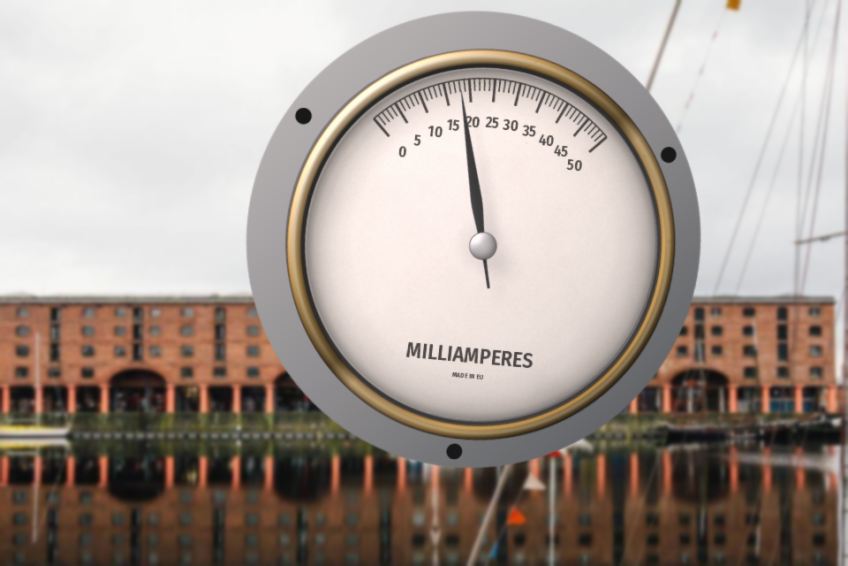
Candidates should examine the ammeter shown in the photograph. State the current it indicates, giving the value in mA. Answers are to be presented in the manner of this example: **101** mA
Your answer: **18** mA
